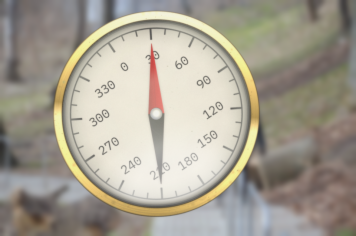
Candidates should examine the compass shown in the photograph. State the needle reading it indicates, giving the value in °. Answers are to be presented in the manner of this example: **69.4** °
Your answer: **30** °
